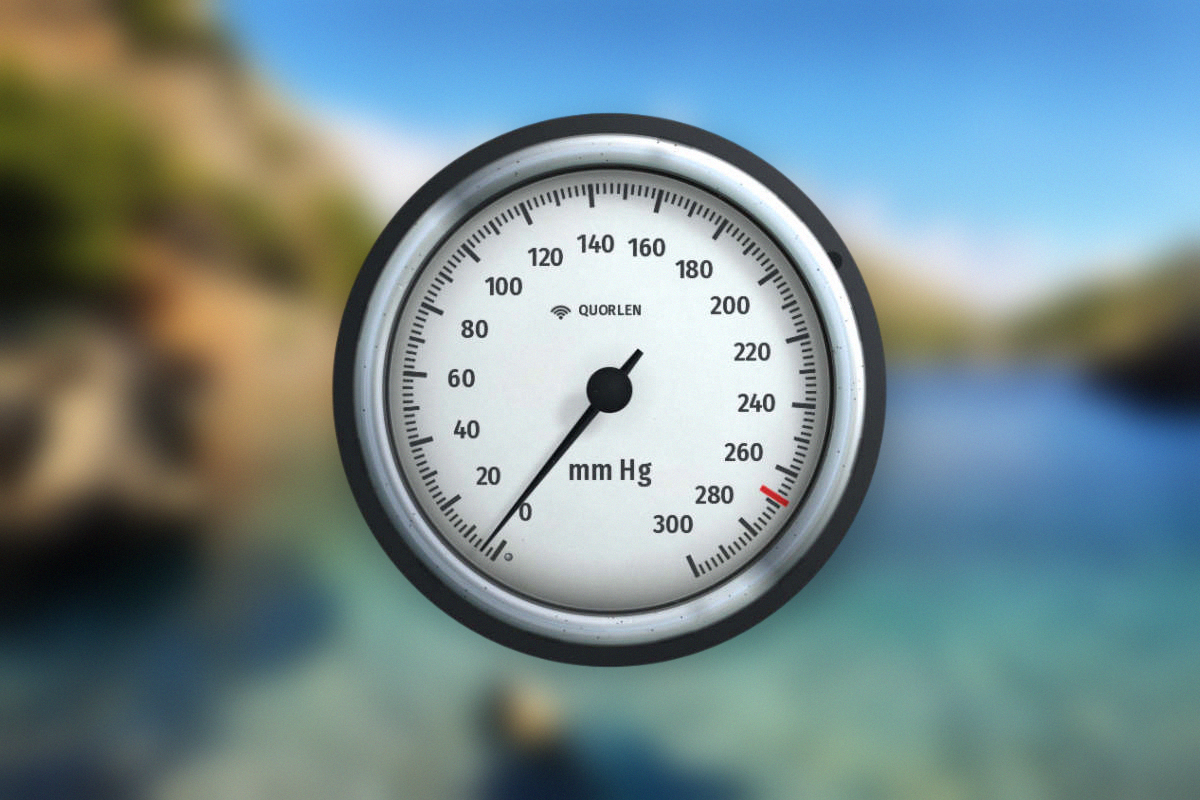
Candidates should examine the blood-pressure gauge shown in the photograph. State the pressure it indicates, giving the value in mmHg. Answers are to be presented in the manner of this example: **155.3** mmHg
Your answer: **4** mmHg
